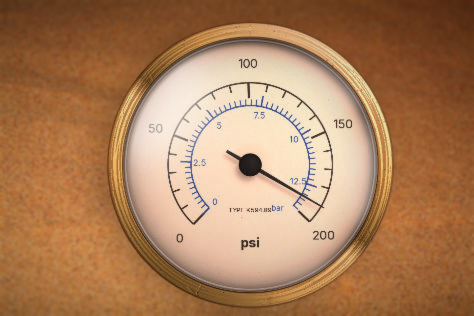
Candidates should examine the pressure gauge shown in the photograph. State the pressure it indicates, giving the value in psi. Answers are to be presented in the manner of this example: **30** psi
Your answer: **190** psi
